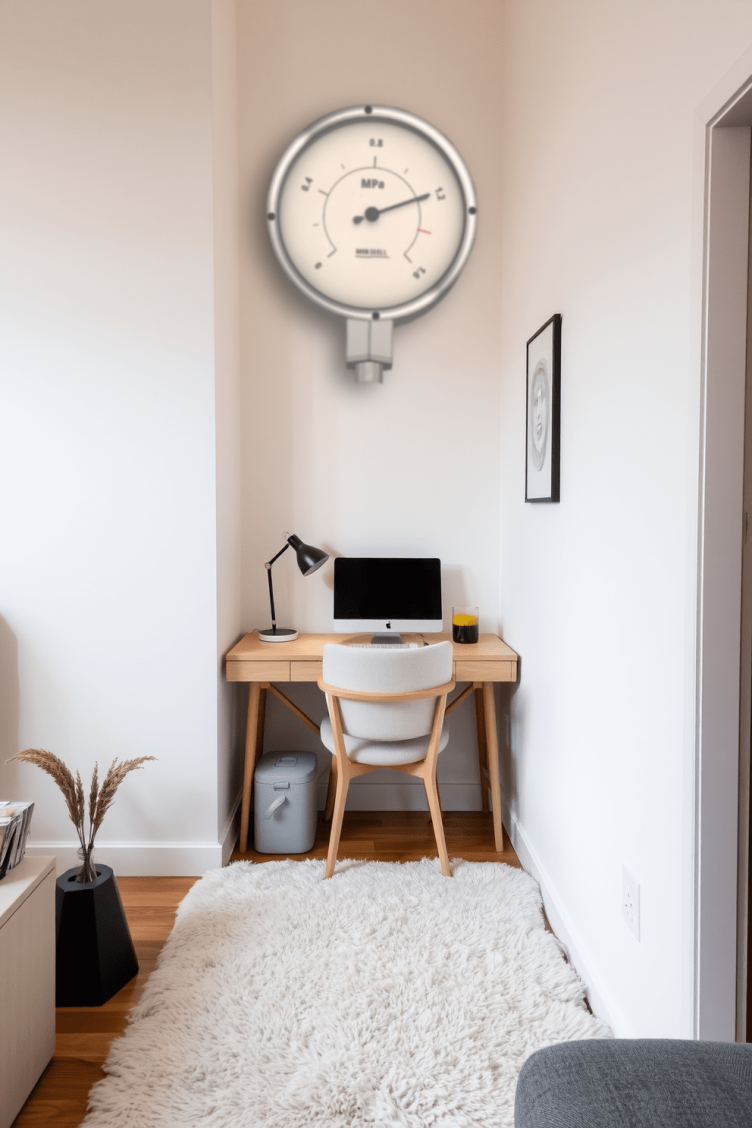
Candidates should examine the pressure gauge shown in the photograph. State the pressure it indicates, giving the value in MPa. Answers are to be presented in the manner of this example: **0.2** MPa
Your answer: **1.2** MPa
